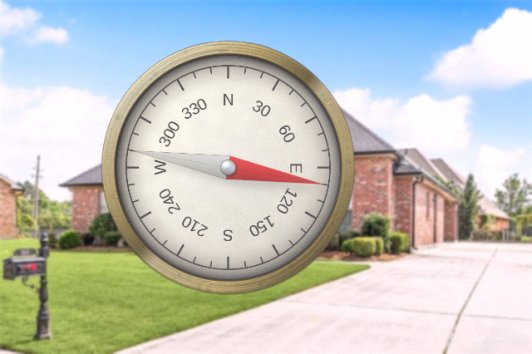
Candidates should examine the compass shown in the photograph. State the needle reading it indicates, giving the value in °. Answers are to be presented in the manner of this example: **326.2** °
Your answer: **100** °
